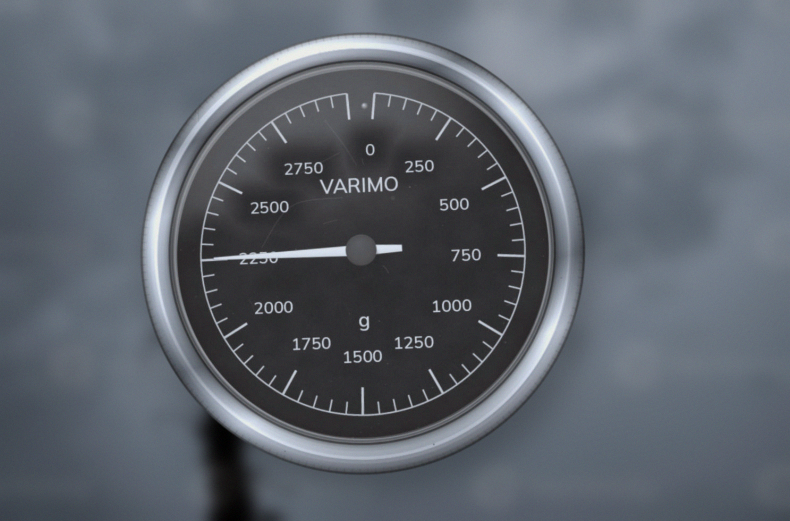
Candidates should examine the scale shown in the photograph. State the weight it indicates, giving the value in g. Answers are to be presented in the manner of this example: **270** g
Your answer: **2250** g
